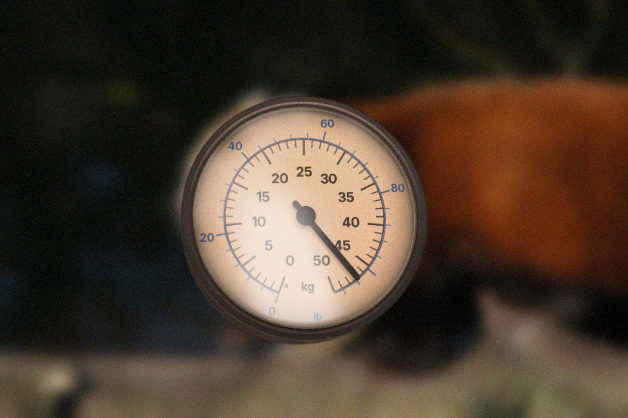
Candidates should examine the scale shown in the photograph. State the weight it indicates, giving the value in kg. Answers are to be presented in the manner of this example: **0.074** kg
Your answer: **47** kg
